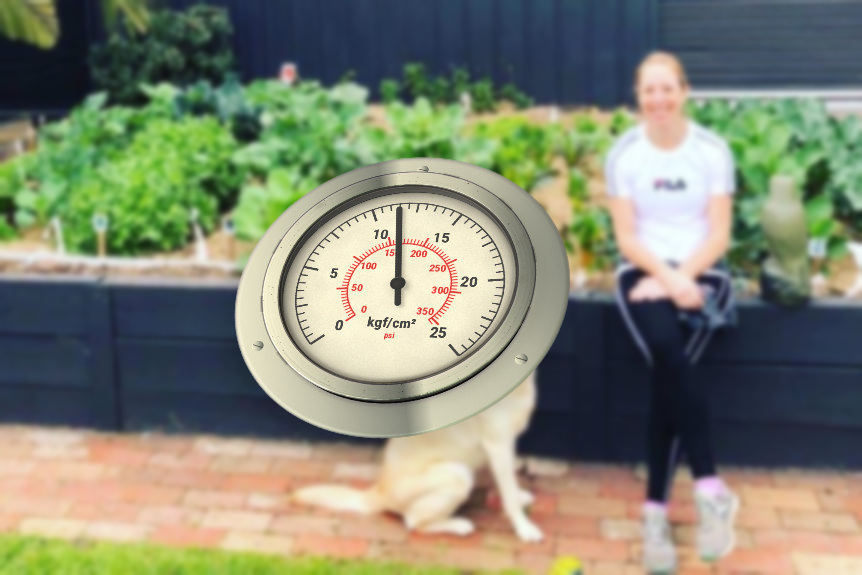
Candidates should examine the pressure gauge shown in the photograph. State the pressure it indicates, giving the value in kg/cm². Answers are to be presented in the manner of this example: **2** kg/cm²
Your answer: **11.5** kg/cm²
